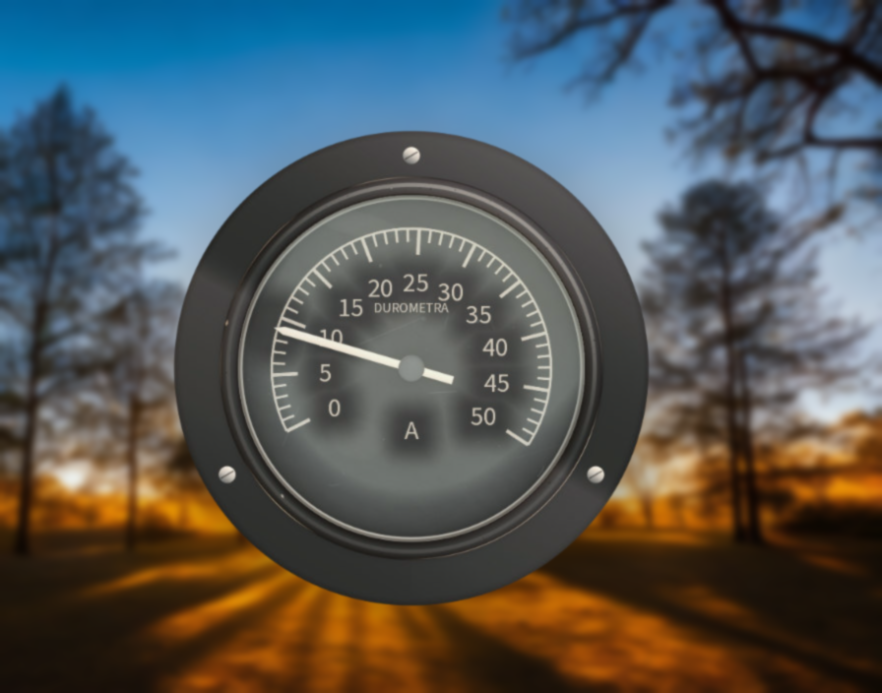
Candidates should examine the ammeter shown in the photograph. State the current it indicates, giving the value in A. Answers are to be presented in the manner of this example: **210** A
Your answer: **9** A
